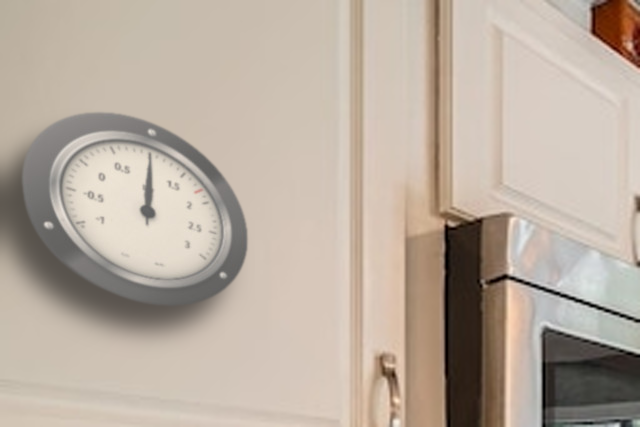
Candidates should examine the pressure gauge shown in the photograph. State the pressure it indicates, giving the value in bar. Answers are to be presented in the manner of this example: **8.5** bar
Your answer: **1** bar
